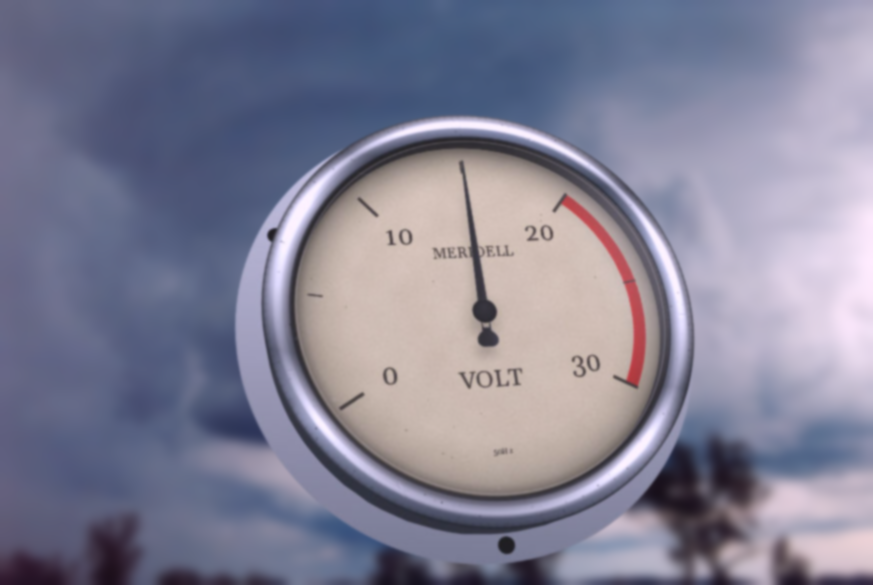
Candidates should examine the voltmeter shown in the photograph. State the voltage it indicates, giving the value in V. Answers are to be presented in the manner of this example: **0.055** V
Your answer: **15** V
